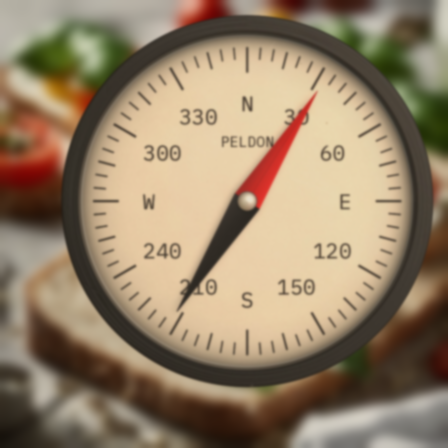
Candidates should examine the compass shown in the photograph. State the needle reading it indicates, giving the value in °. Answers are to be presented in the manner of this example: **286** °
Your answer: **32.5** °
